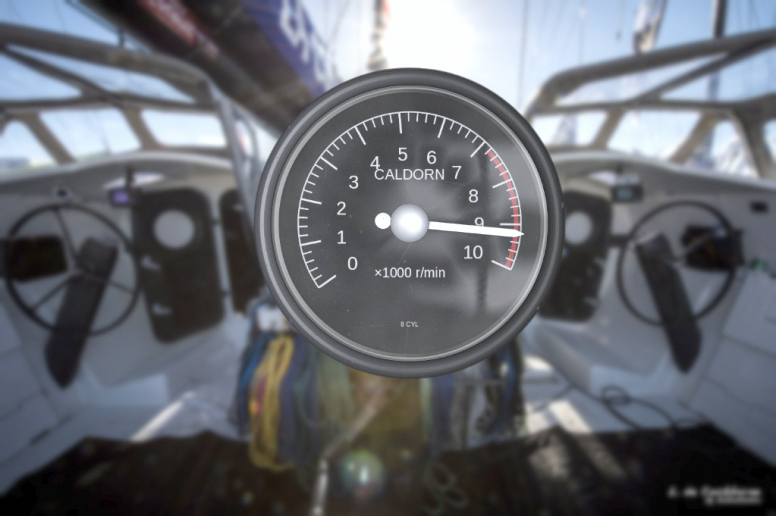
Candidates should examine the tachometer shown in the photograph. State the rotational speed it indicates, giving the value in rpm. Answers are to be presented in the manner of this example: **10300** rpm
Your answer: **9200** rpm
